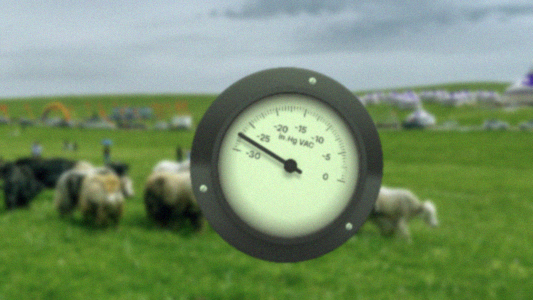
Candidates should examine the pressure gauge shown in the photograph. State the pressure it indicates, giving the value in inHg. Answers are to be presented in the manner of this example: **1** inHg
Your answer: **-27.5** inHg
